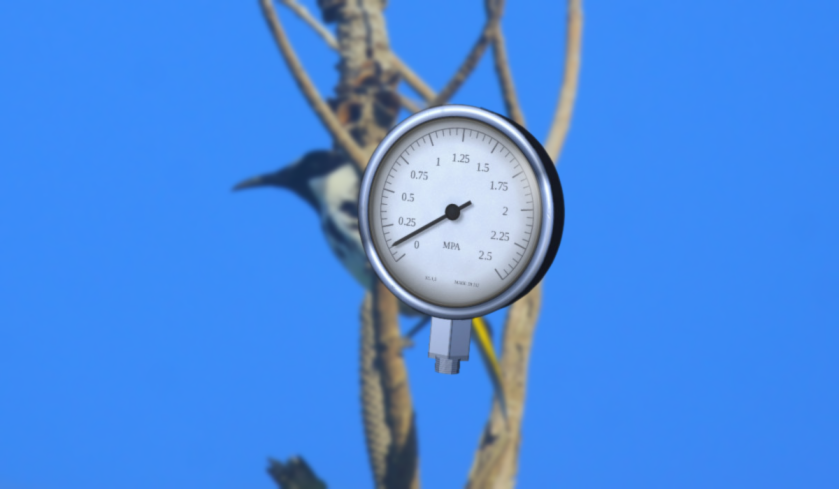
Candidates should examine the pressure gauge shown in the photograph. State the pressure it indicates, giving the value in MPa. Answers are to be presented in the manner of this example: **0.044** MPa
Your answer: **0.1** MPa
